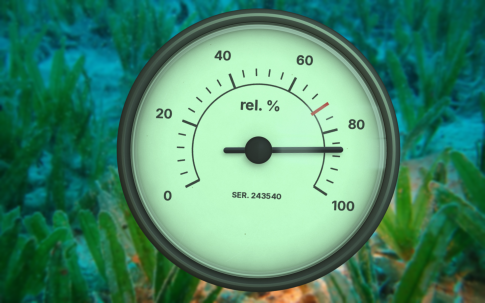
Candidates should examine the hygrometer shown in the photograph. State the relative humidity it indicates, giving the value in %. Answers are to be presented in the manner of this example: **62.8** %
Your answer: **86** %
